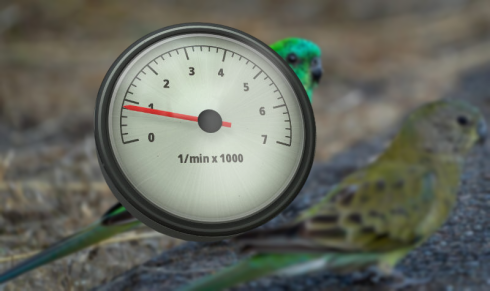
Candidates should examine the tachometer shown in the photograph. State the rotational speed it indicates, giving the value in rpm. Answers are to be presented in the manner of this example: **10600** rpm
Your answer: **800** rpm
